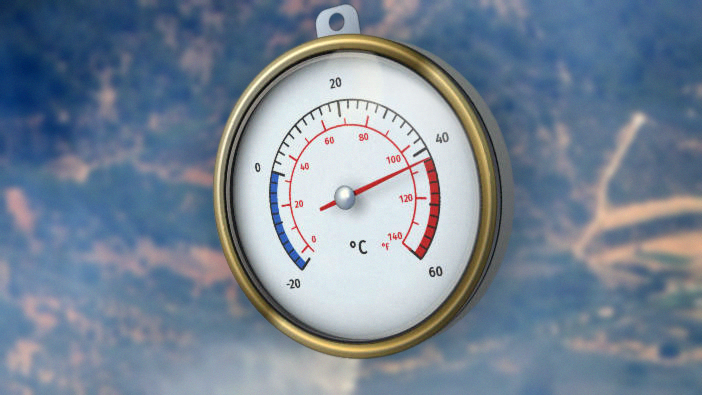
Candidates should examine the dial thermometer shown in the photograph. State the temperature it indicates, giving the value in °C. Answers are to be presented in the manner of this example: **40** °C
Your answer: **42** °C
